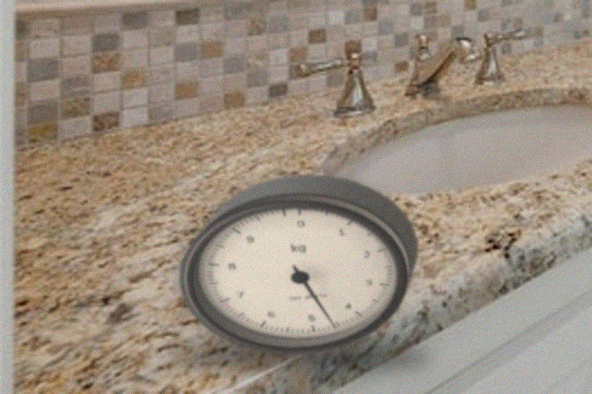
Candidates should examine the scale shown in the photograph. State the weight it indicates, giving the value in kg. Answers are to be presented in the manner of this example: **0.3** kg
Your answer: **4.5** kg
